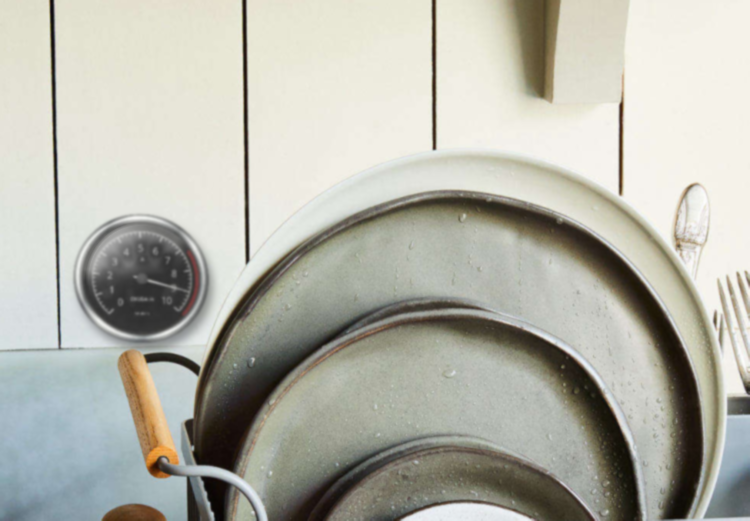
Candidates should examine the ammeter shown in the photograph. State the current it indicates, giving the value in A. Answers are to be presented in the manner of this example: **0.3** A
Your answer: **9** A
